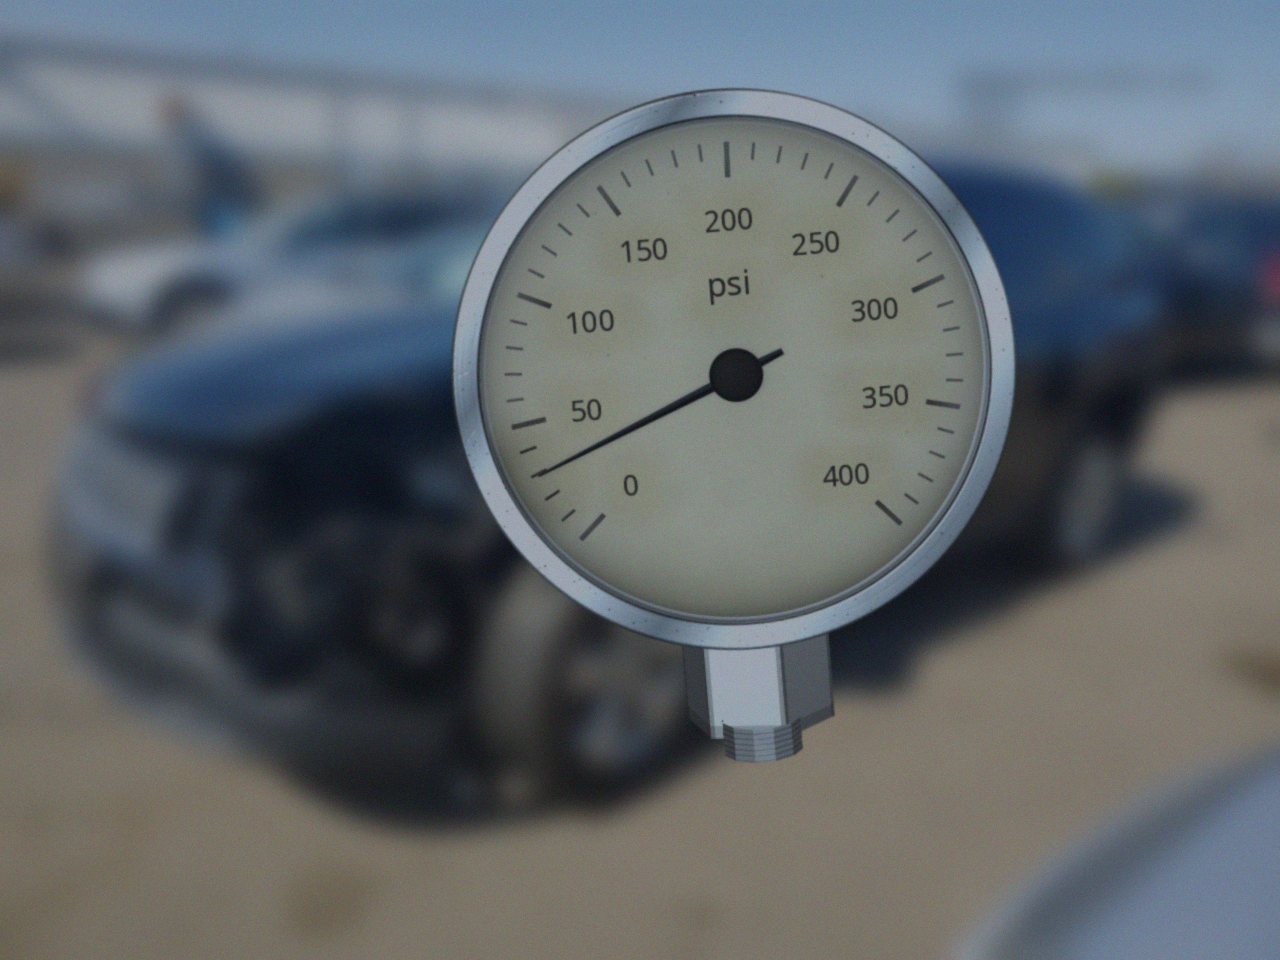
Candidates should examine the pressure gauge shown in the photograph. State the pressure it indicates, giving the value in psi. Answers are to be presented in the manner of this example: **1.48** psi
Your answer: **30** psi
